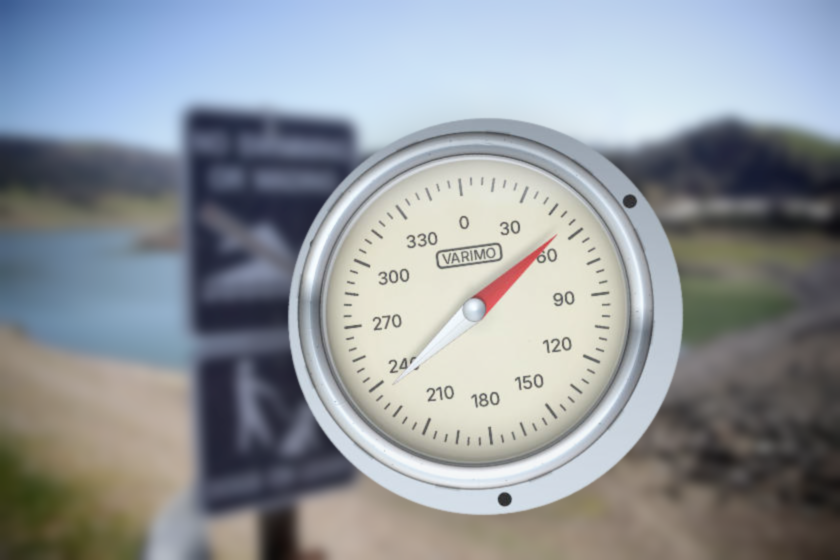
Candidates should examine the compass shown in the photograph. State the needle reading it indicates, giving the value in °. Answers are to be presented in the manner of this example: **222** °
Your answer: **55** °
